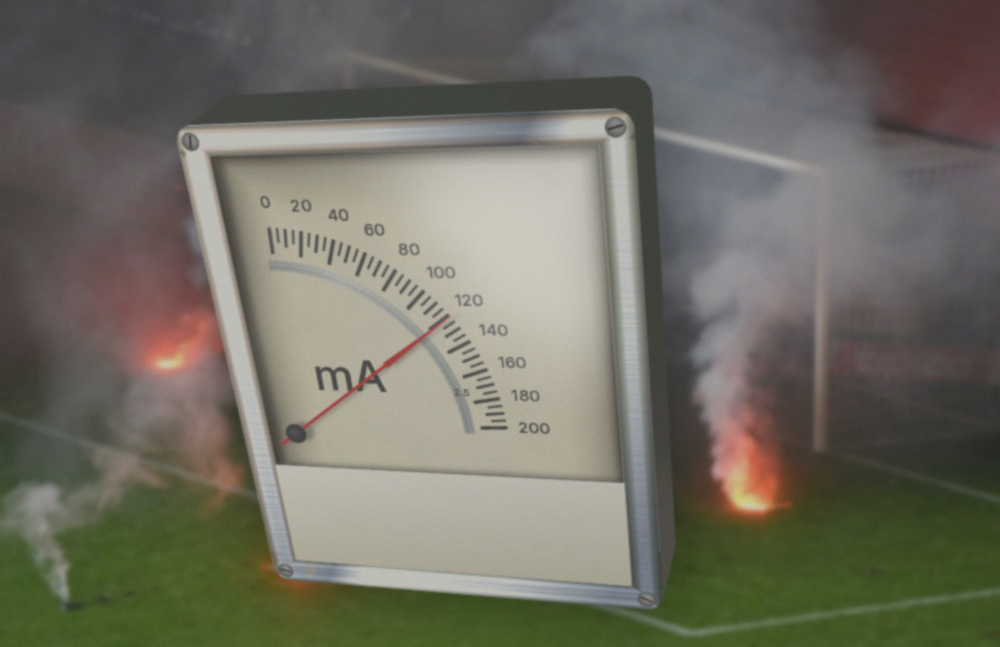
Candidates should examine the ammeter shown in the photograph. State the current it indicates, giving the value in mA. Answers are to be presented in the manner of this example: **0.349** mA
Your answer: **120** mA
